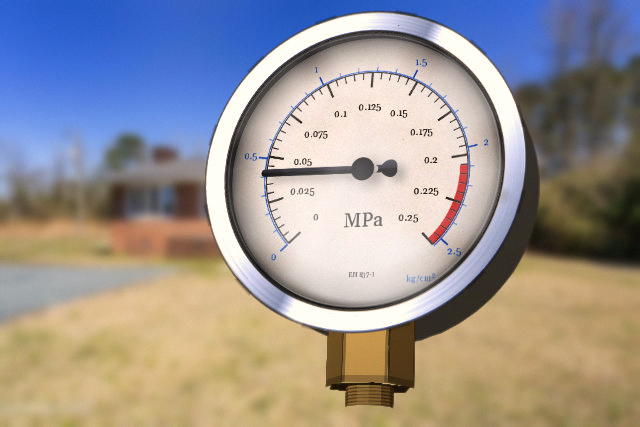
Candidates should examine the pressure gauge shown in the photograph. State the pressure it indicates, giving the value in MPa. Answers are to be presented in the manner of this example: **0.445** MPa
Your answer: **0.04** MPa
